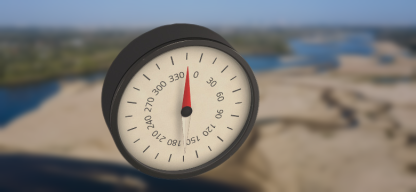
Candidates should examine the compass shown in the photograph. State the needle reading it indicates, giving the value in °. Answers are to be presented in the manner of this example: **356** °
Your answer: **345** °
